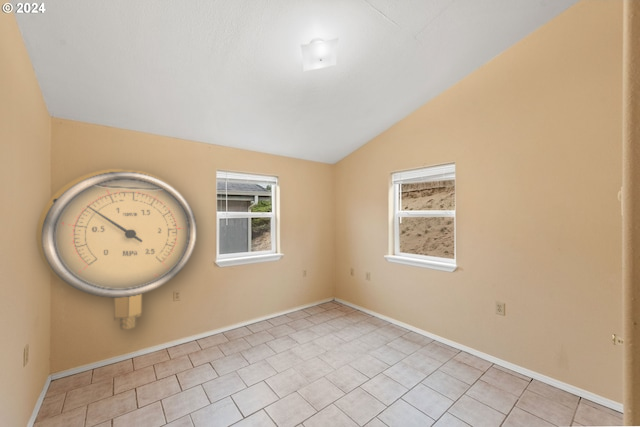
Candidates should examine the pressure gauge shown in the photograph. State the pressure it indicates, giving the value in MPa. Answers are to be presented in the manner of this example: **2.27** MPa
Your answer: **0.75** MPa
